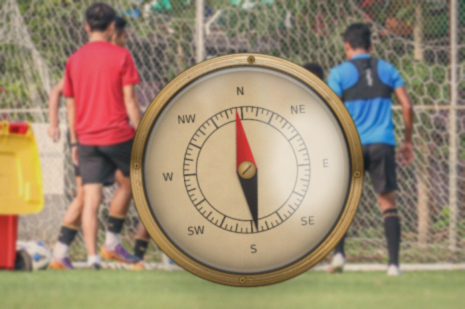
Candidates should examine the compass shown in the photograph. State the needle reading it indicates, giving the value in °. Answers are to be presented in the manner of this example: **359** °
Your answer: **355** °
